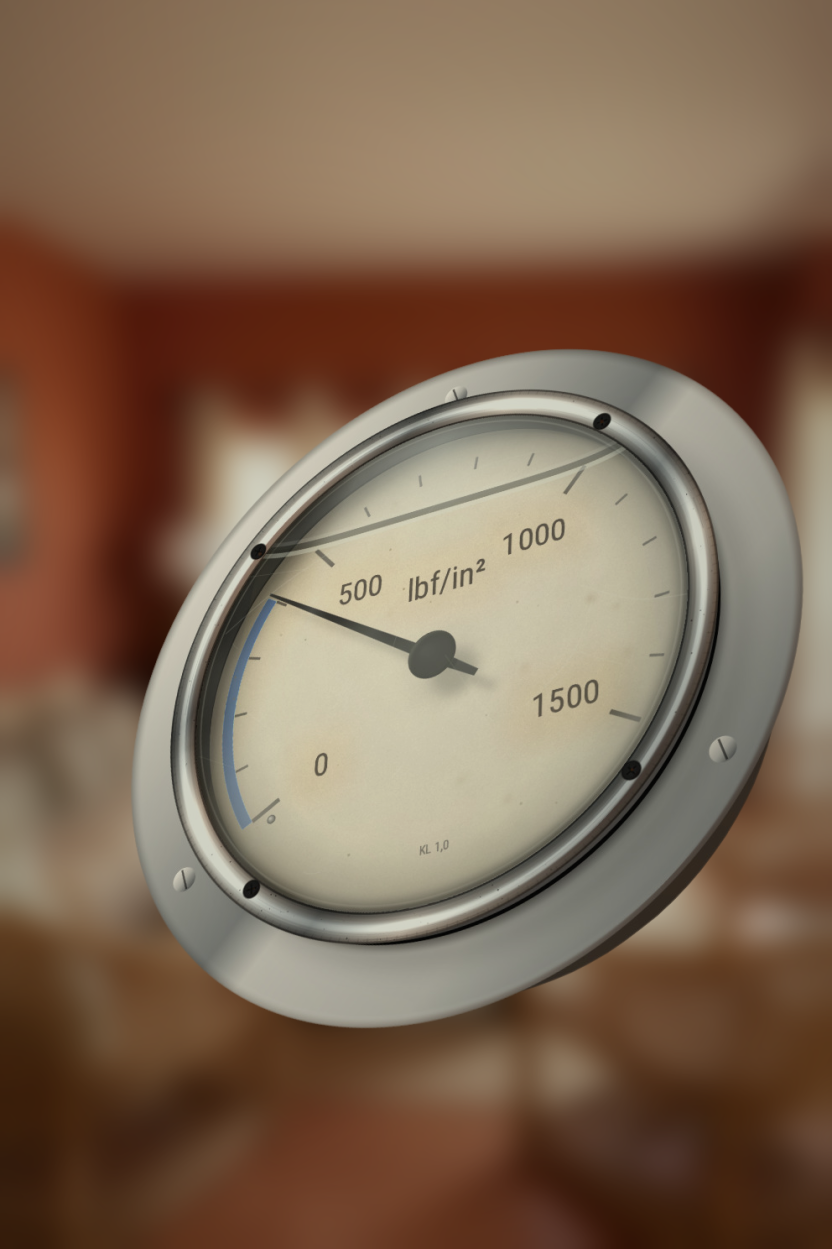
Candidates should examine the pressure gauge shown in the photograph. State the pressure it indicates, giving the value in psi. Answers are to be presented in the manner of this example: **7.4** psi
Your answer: **400** psi
